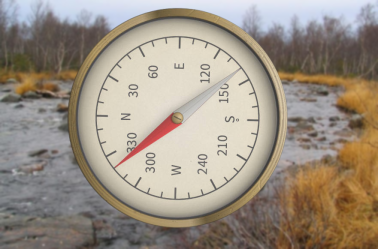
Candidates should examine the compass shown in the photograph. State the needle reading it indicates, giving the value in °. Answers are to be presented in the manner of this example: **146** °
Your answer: **320** °
